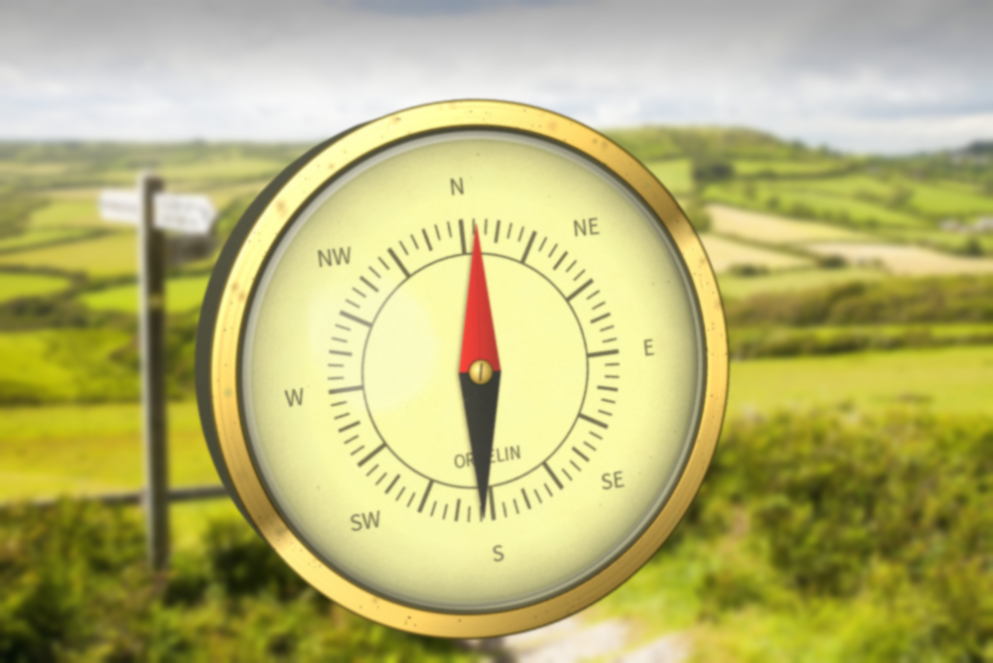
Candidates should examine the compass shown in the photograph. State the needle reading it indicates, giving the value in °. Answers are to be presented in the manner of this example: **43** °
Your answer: **5** °
